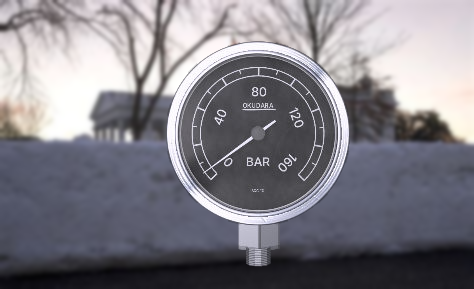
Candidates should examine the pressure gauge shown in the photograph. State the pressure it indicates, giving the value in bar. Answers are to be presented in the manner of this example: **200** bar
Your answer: **5** bar
